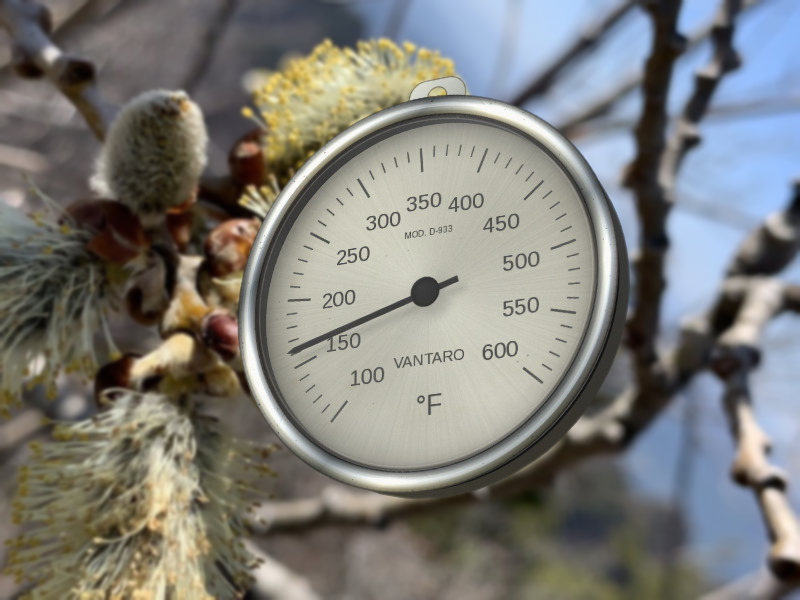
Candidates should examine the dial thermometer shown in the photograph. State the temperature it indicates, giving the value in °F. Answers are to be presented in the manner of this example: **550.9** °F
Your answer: **160** °F
